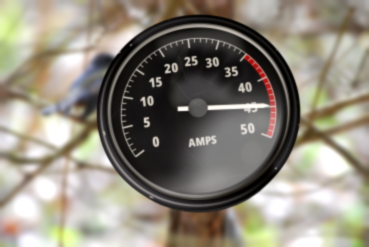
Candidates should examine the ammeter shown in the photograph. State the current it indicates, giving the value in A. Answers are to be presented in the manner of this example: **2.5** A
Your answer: **45** A
